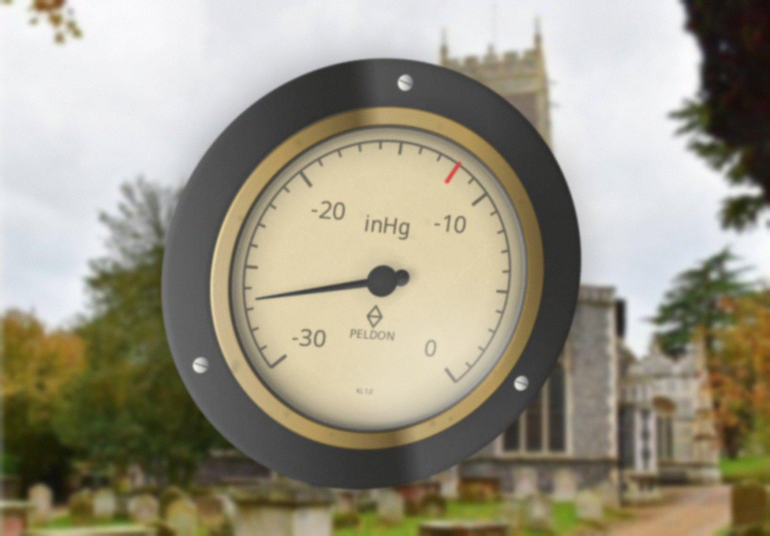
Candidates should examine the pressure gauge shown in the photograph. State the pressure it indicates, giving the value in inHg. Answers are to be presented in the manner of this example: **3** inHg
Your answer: **-26.5** inHg
